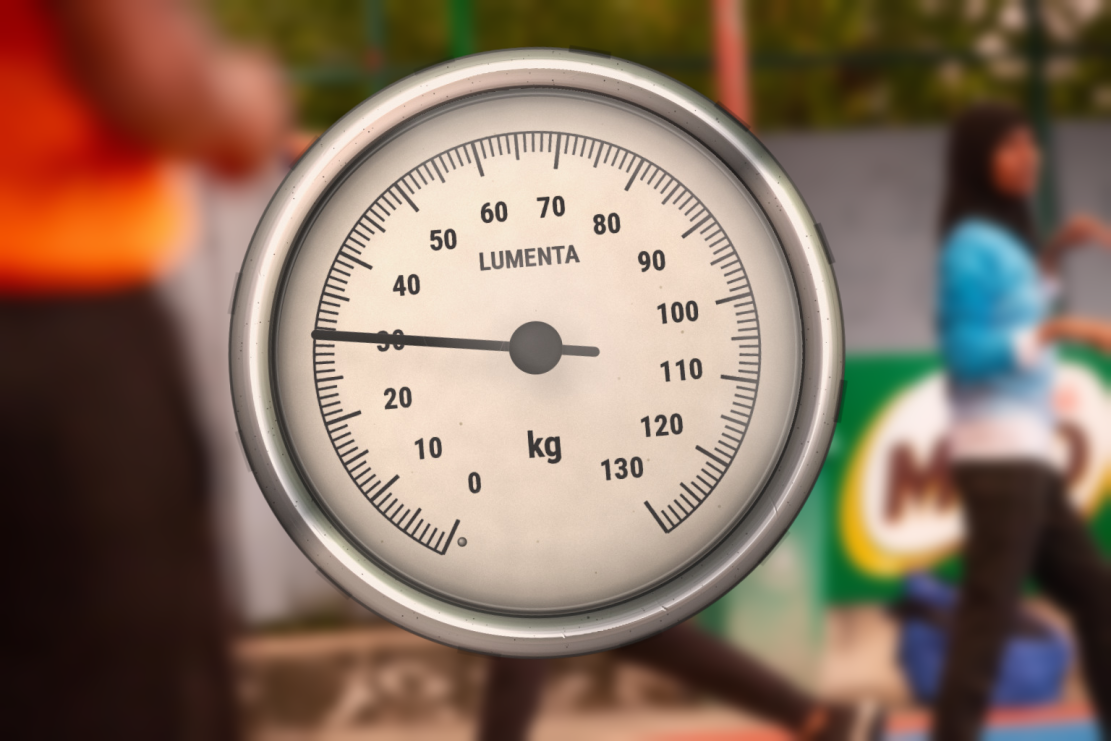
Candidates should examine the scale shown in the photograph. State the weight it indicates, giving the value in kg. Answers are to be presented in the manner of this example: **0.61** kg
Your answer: **30** kg
